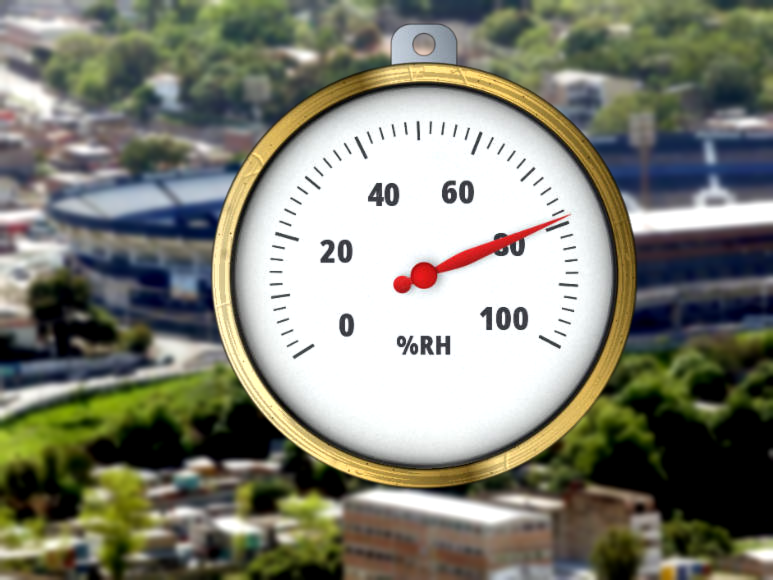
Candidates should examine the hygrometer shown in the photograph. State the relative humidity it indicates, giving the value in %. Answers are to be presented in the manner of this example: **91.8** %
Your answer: **79** %
